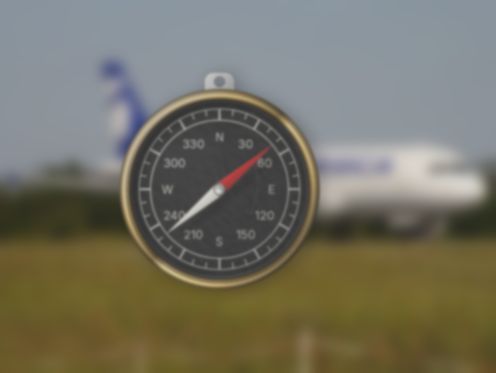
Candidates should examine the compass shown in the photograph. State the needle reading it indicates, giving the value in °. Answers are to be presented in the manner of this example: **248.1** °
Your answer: **50** °
